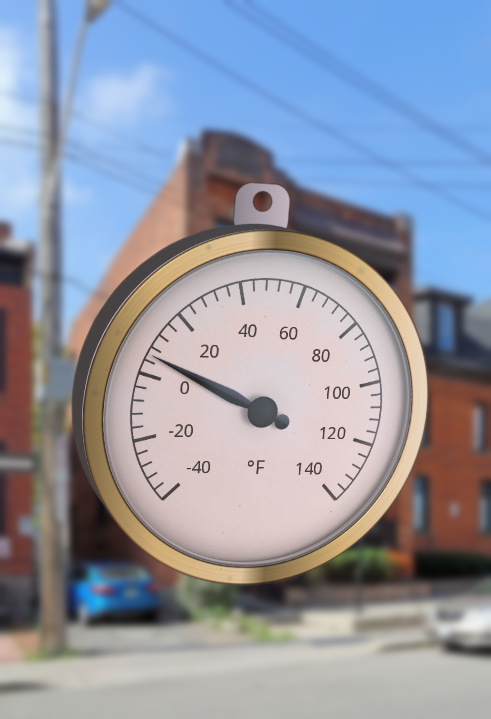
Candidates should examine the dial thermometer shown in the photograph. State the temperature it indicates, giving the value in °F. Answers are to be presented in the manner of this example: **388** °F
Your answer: **6** °F
